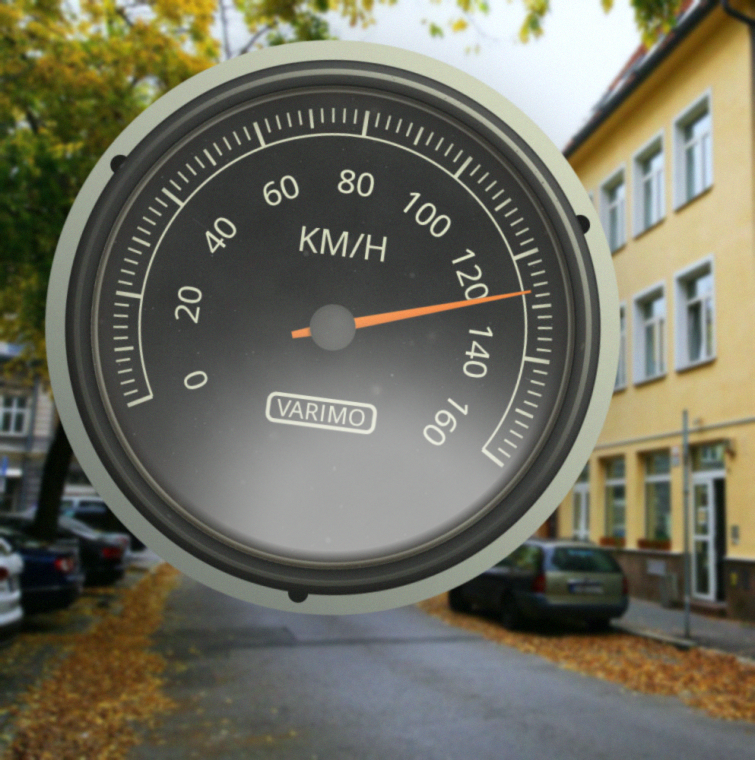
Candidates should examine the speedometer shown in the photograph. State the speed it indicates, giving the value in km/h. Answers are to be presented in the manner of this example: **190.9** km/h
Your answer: **127** km/h
